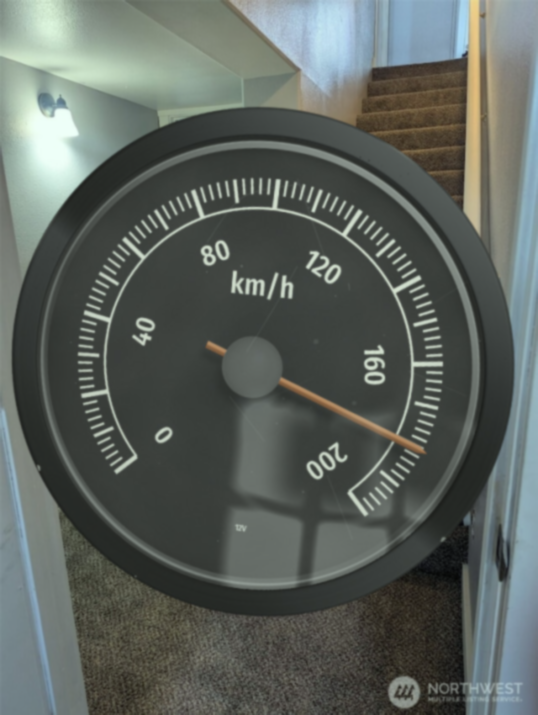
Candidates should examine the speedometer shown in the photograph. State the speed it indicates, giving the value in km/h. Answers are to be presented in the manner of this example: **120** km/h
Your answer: **180** km/h
